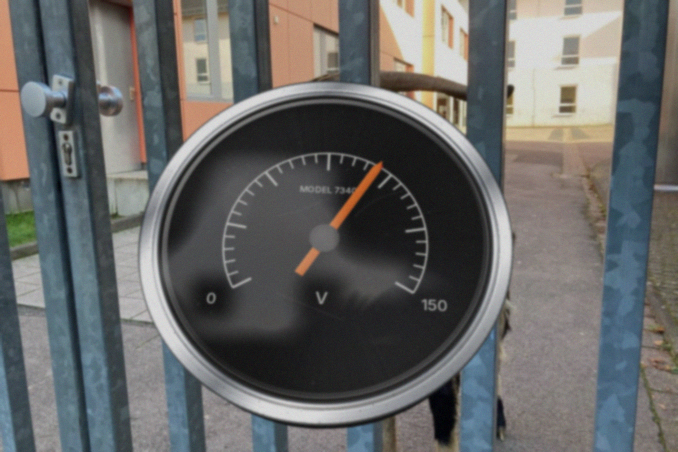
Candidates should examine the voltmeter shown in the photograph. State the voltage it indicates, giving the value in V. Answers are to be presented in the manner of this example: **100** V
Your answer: **95** V
